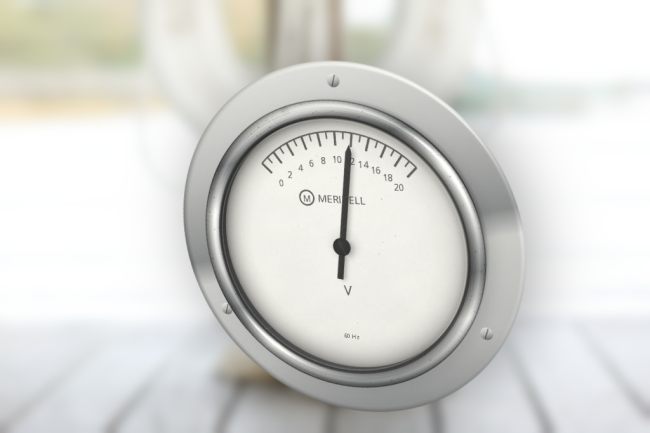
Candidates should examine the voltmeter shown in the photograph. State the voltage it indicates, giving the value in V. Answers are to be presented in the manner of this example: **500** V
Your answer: **12** V
